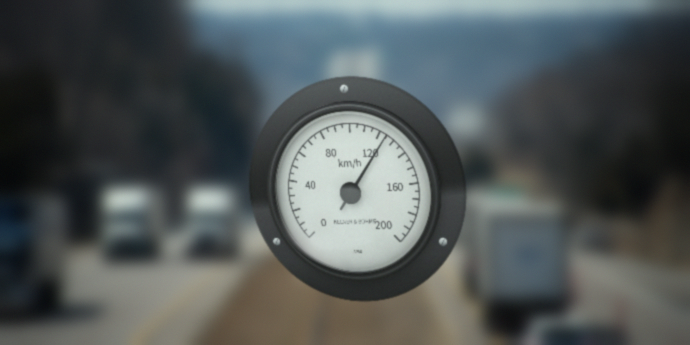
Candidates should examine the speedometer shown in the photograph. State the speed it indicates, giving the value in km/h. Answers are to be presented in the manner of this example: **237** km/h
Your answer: **125** km/h
